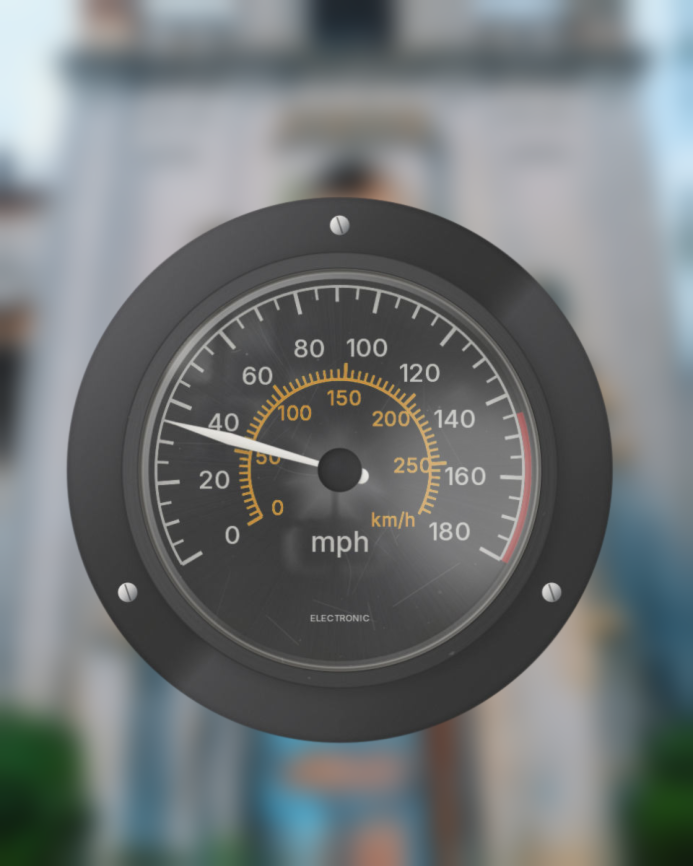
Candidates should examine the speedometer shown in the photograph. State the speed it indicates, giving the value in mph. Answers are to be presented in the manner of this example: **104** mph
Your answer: **35** mph
